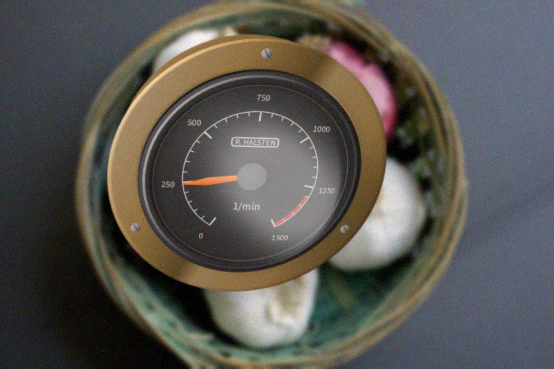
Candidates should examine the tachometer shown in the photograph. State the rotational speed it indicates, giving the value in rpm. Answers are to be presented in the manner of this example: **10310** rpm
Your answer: **250** rpm
